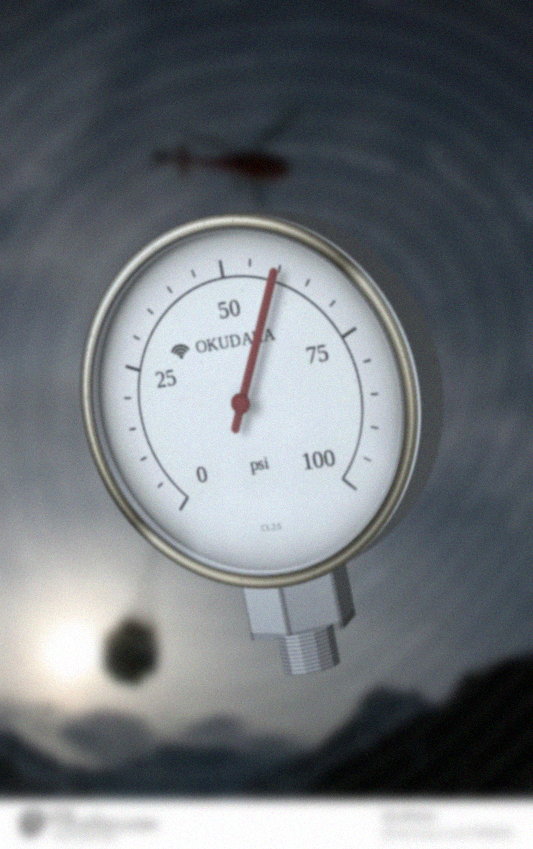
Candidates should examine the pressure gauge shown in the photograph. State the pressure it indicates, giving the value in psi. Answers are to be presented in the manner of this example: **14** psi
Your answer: **60** psi
